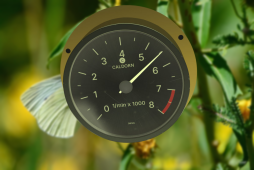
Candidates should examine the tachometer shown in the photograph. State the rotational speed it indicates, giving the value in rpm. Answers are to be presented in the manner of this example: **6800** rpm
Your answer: **5500** rpm
